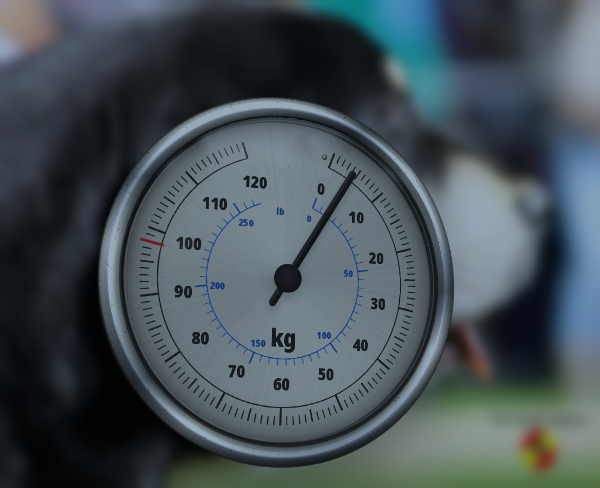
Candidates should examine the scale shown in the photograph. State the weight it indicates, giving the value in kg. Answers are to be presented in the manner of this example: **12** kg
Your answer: **4** kg
